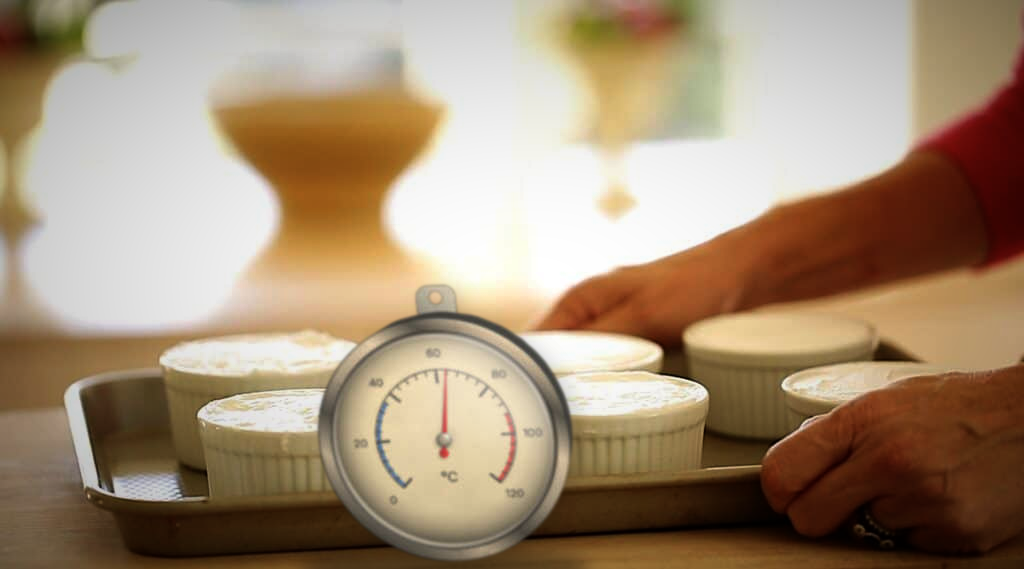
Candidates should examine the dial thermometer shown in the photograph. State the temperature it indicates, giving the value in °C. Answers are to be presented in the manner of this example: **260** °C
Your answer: **64** °C
